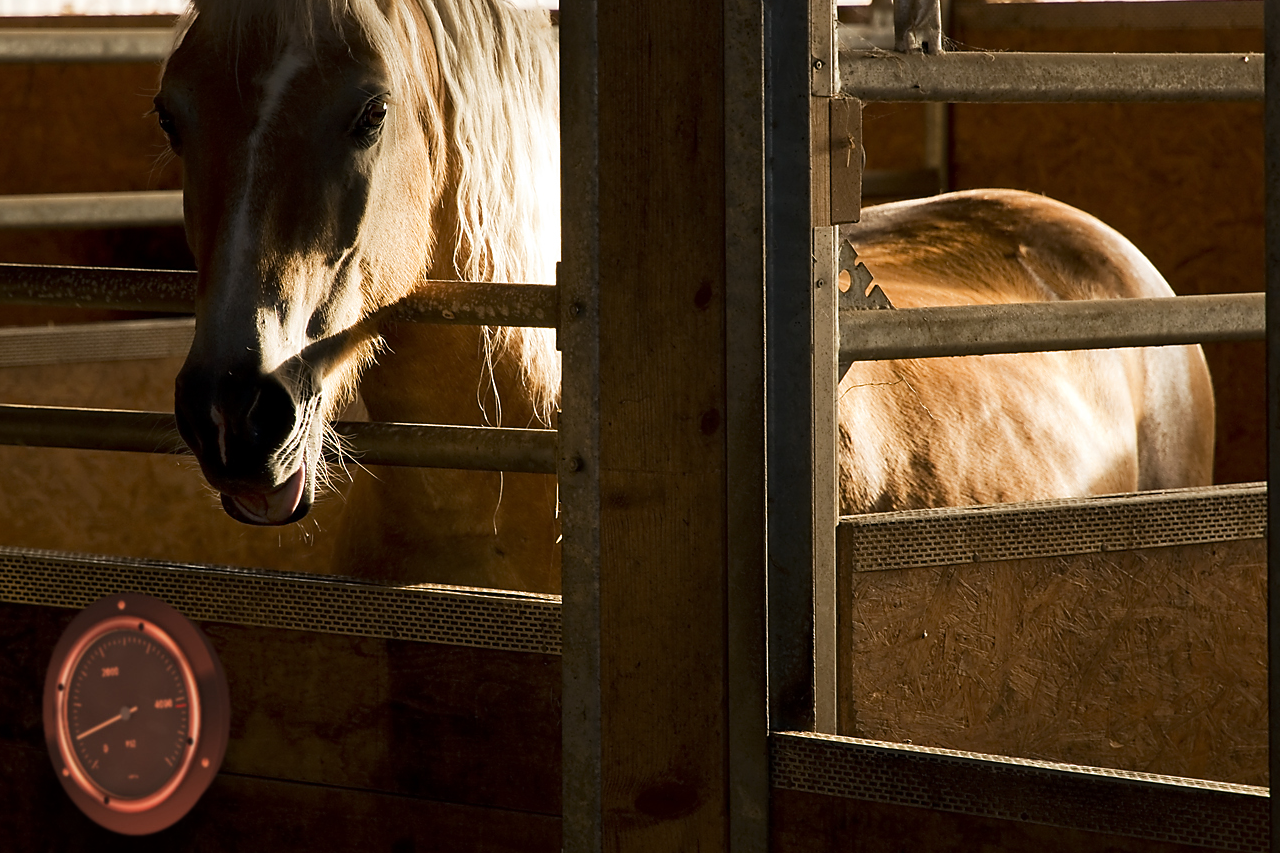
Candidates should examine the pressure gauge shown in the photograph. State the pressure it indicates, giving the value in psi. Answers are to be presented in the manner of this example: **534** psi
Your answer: **500** psi
